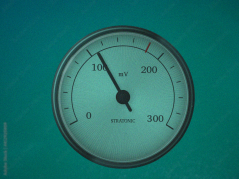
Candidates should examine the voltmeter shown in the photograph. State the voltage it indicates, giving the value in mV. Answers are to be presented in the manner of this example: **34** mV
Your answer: **110** mV
